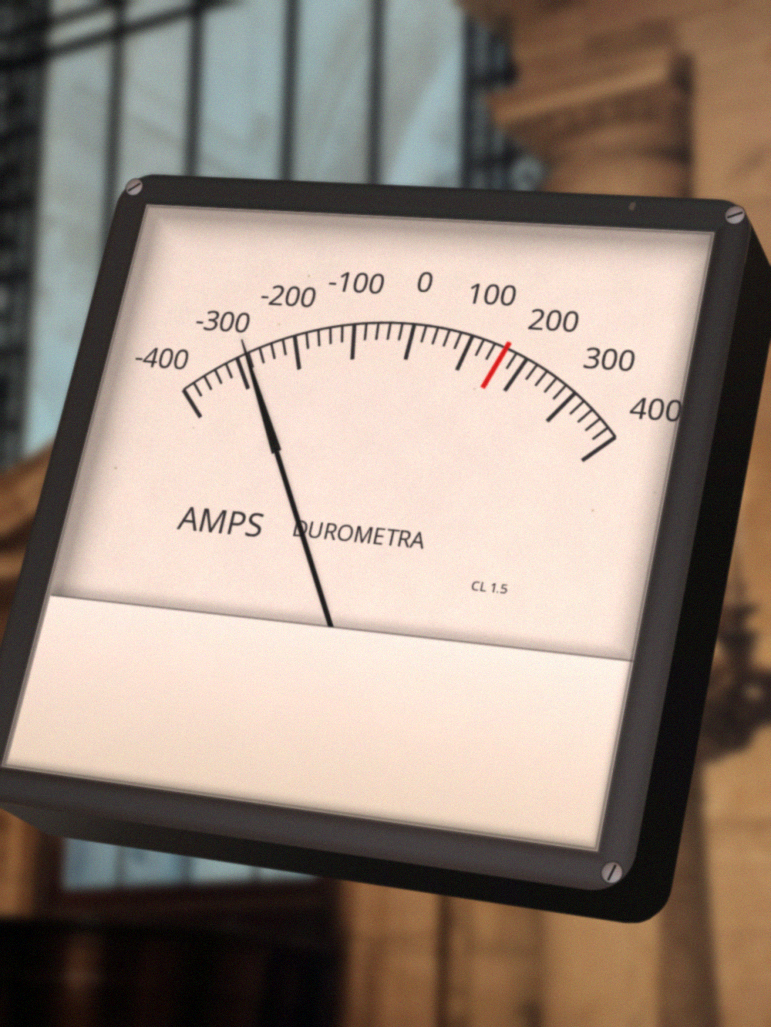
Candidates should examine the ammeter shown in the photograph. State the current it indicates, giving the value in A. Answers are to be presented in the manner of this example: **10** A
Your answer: **-280** A
